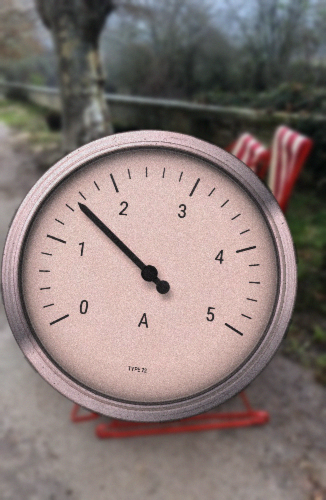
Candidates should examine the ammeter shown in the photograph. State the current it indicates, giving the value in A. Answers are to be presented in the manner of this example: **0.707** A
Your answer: **1.5** A
